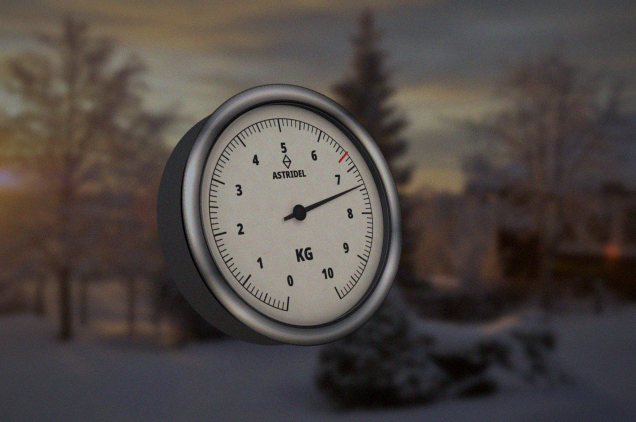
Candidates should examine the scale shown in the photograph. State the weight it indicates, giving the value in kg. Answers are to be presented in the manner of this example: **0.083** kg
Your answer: **7.4** kg
